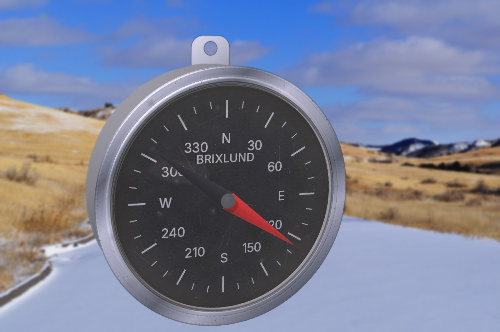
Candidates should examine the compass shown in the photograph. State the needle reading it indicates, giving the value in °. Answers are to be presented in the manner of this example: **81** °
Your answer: **125** °
